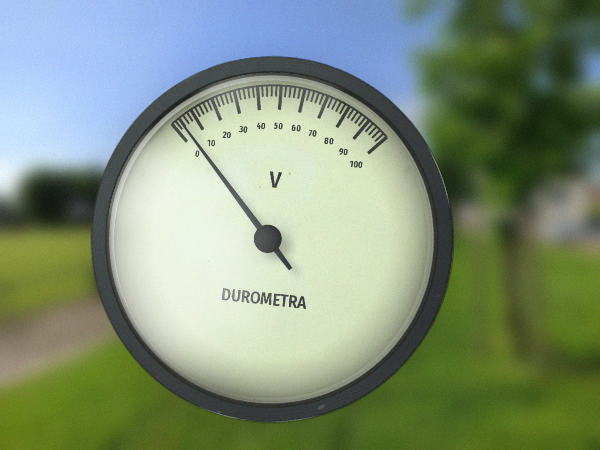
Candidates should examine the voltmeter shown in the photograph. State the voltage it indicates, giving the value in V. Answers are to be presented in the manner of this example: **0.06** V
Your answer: **4** V
